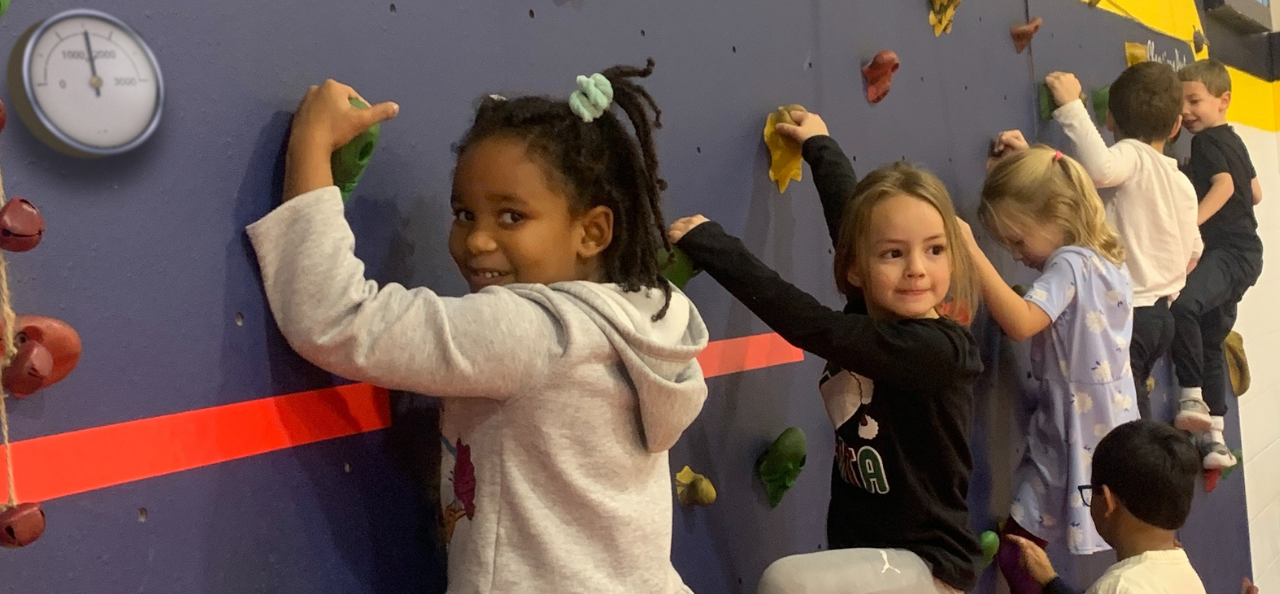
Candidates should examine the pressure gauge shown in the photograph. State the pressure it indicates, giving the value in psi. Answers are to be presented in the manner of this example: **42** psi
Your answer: **1500** psi
